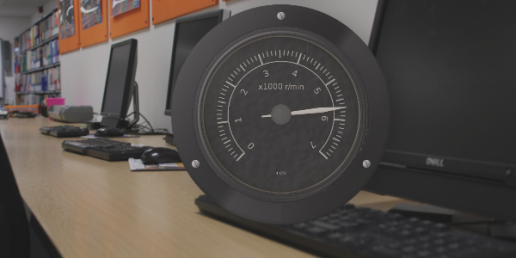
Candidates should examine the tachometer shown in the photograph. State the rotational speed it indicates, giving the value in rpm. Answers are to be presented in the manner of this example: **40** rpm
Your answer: **5700** rpm
